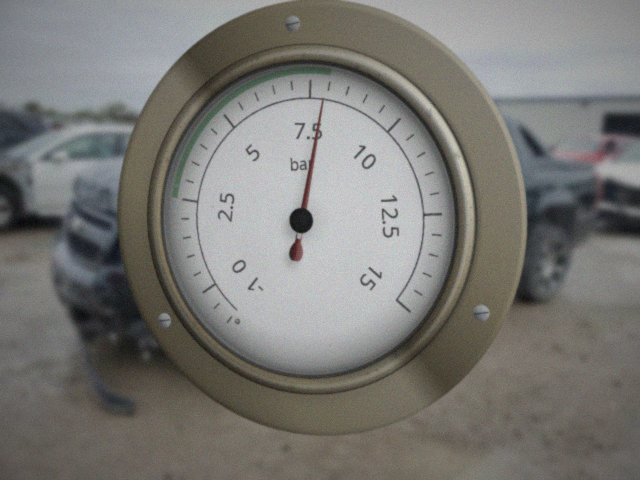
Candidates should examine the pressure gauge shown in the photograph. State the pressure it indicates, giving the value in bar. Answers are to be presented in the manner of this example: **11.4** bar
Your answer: **8** bar
